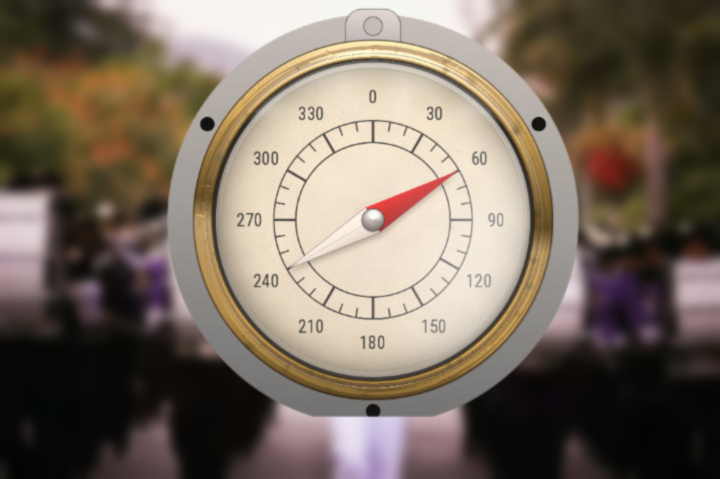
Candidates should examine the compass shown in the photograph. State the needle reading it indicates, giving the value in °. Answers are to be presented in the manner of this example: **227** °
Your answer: **60** °
